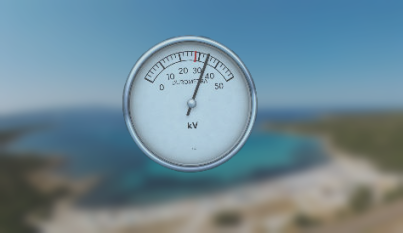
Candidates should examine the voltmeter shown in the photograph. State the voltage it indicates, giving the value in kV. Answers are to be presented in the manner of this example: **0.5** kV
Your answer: **34** kV
